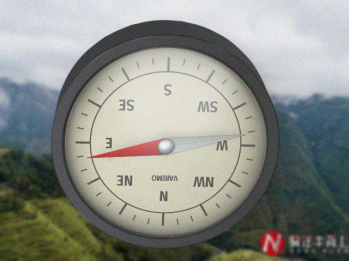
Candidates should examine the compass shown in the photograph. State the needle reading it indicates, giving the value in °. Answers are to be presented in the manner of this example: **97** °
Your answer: **80** °
